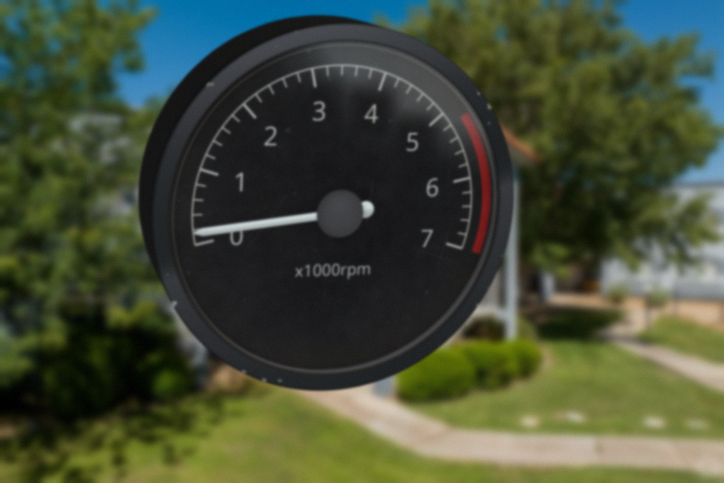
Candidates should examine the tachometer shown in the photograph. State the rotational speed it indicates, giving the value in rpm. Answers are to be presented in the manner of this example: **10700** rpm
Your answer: **200** rpm
